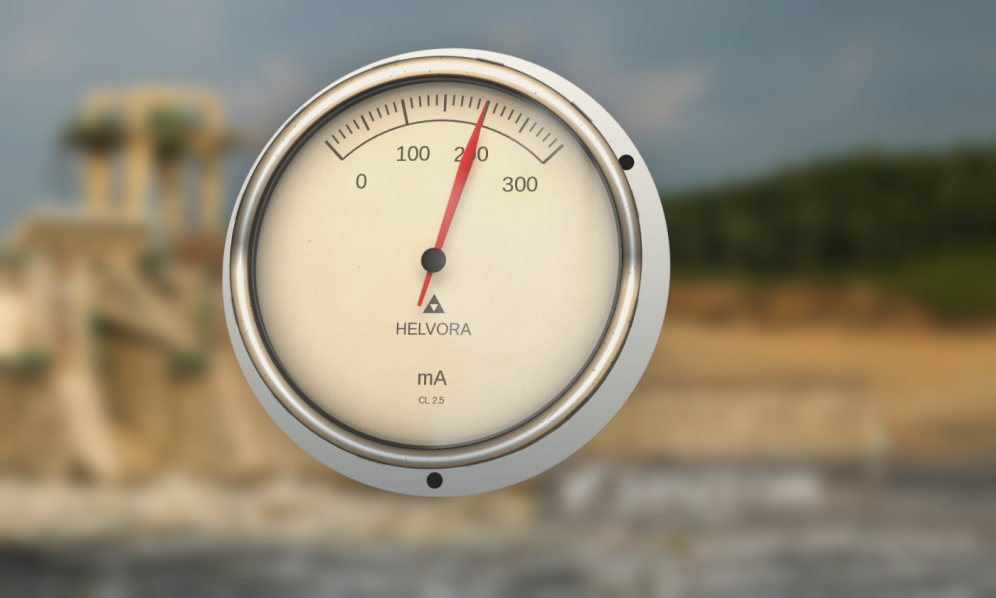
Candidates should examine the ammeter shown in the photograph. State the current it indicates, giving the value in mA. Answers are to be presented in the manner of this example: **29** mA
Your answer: **200** mA
